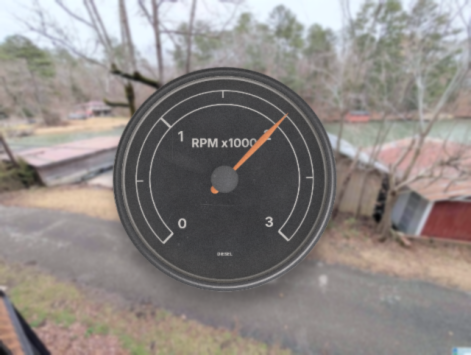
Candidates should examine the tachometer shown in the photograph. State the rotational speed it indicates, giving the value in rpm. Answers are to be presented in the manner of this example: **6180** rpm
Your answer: **2000** rpm
